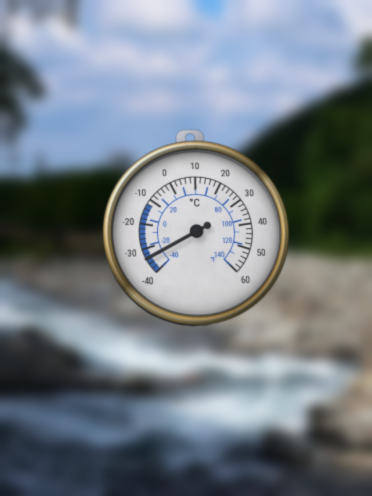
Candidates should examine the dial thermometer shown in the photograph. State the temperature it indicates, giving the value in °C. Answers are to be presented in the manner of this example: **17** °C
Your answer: **-34** °C
